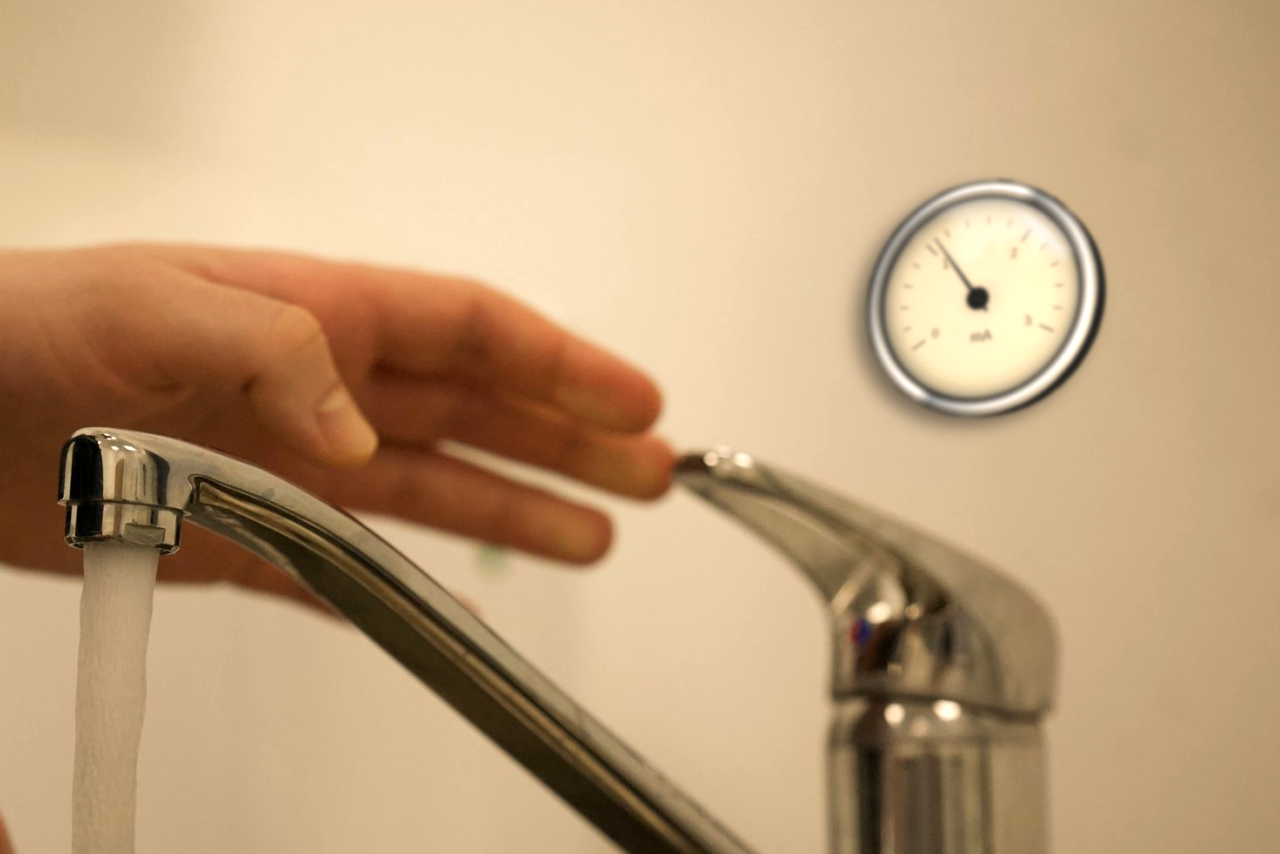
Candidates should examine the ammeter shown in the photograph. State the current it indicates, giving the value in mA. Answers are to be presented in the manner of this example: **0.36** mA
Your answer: **1.1** mA
